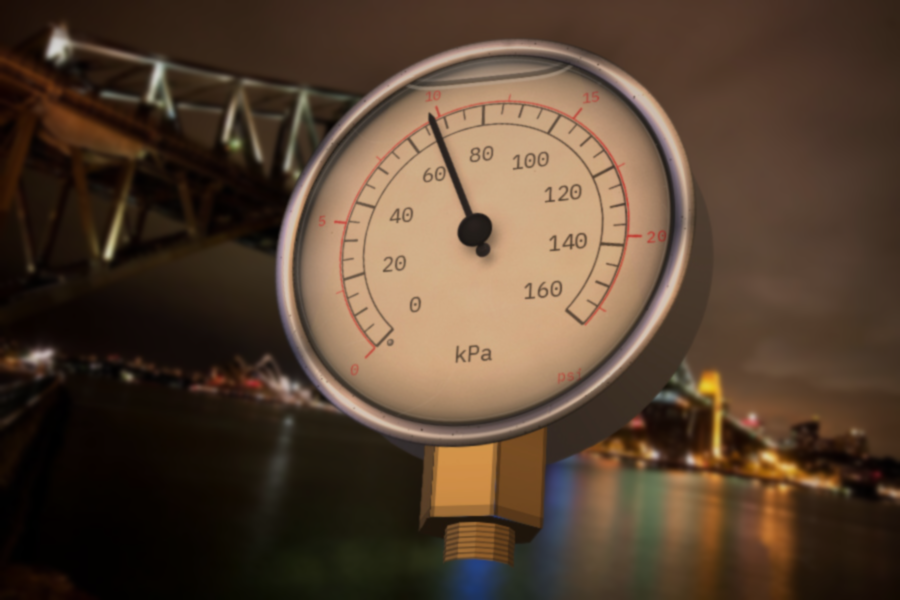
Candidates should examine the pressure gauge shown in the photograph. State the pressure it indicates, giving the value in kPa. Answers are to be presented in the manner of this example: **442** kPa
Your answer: **67.5** kPa
